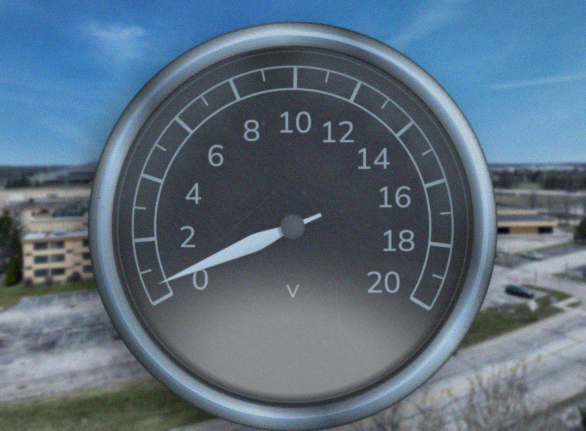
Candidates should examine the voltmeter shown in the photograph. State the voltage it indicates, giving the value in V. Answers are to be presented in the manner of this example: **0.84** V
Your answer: **0.5** V
